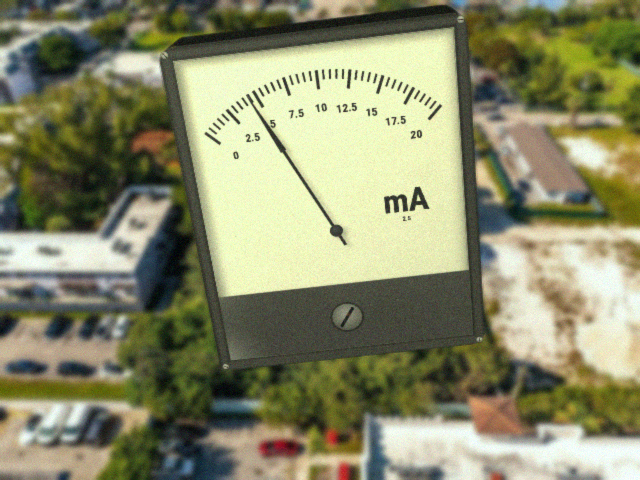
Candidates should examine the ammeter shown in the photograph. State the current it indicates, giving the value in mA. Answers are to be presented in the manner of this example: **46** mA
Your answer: **4.5** mA
